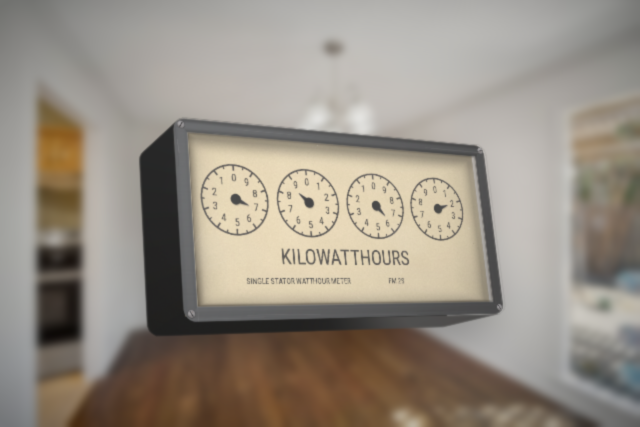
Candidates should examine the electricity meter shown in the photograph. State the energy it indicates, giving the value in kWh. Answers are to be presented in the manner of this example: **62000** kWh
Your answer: **6862** kWh
